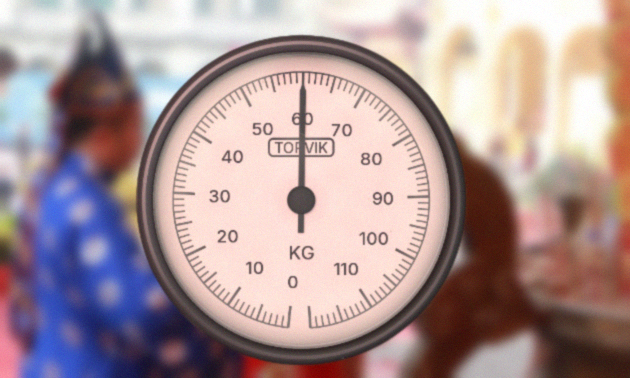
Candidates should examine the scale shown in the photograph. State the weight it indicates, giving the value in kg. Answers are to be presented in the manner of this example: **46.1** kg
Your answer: **60** kg
